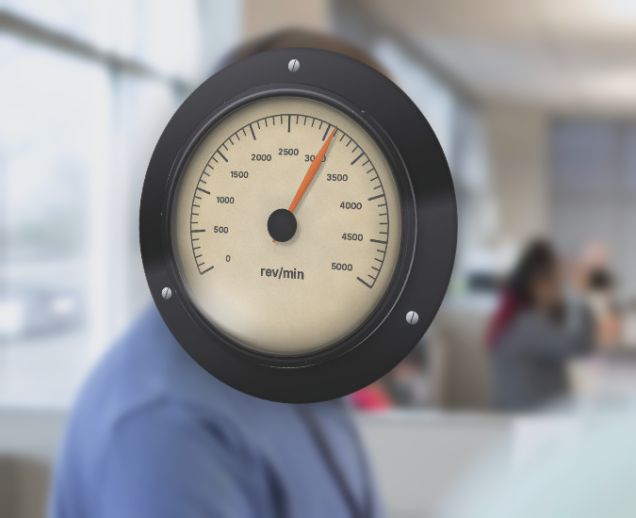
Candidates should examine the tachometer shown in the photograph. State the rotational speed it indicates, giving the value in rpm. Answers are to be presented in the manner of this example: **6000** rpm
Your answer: **3100** rpm
